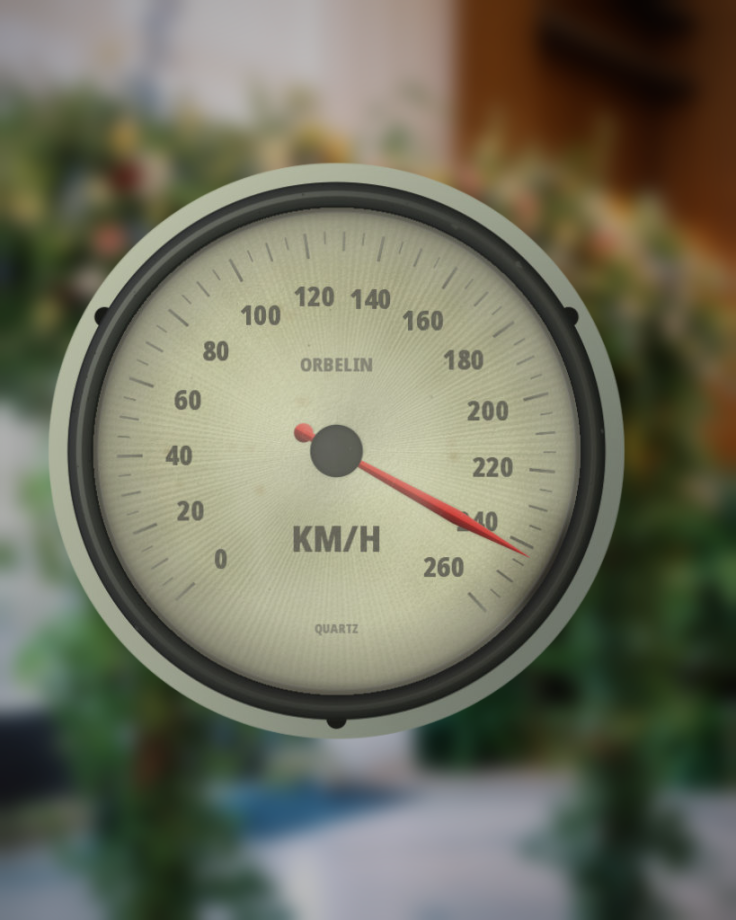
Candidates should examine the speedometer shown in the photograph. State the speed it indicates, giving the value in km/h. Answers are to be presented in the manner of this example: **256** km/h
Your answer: **242.5** km/h
